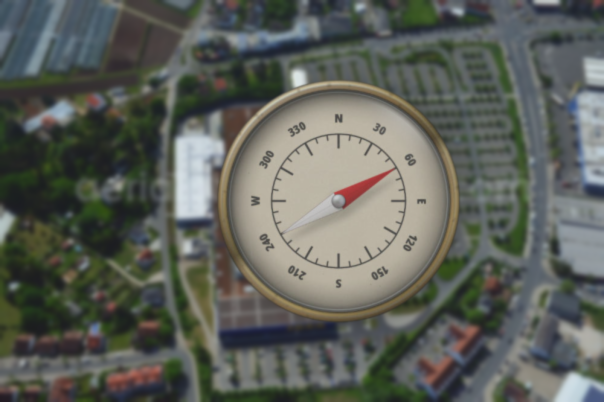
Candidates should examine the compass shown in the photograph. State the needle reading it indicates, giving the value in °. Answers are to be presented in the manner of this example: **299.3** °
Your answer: **60** °
